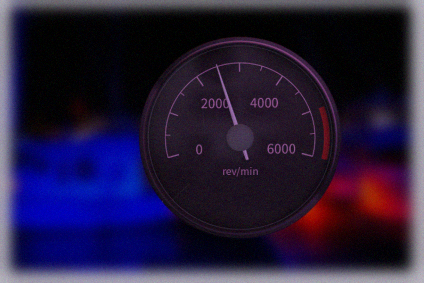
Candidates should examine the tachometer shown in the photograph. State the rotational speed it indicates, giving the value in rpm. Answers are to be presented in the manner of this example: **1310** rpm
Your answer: **2500** rpm
